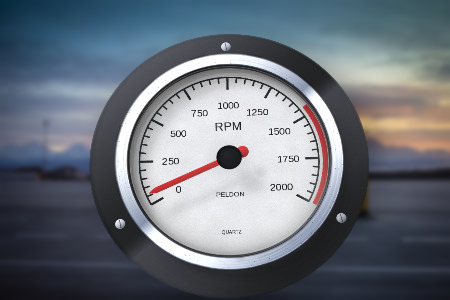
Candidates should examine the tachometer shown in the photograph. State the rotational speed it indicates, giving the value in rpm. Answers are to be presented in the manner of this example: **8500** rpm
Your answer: **50** rpm
